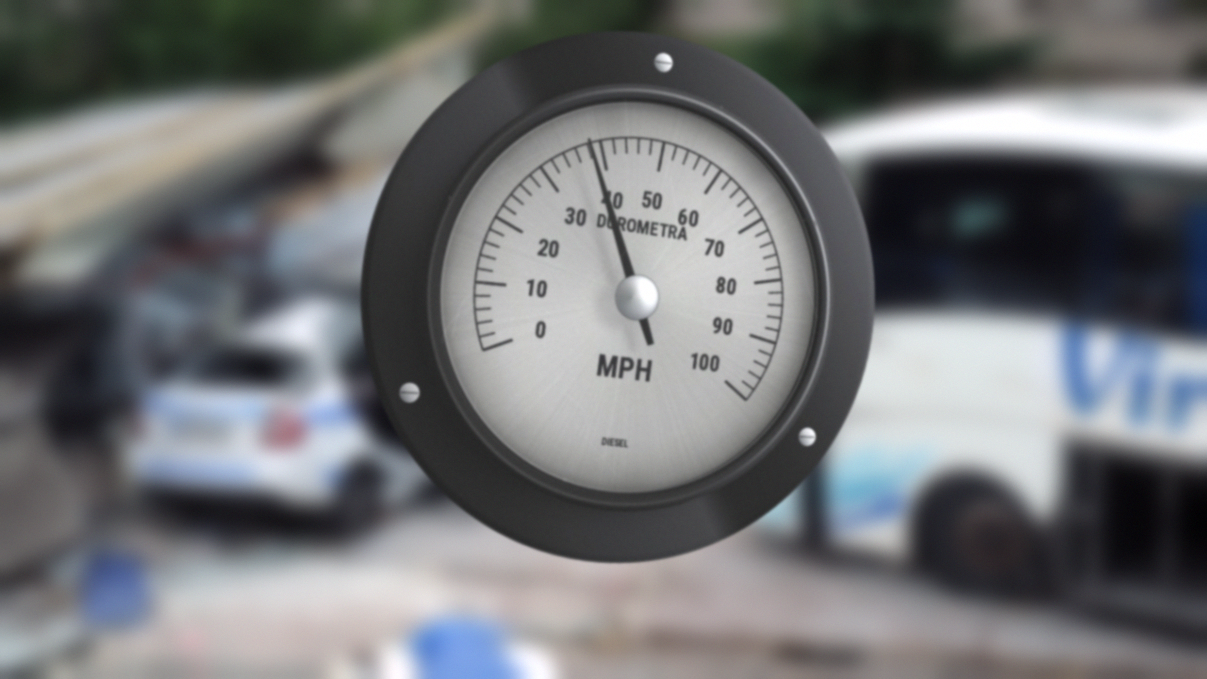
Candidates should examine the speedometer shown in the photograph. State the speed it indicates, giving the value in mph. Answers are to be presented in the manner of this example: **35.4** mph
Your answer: **38** mph
